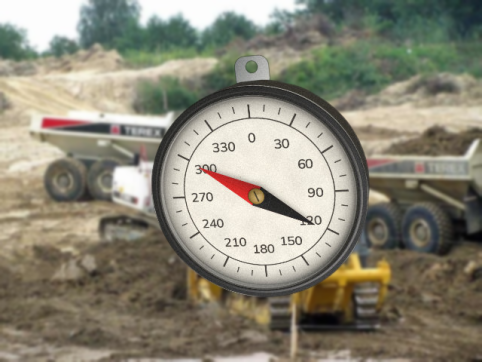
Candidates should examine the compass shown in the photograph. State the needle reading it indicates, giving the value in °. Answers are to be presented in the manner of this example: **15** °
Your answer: **300** °
